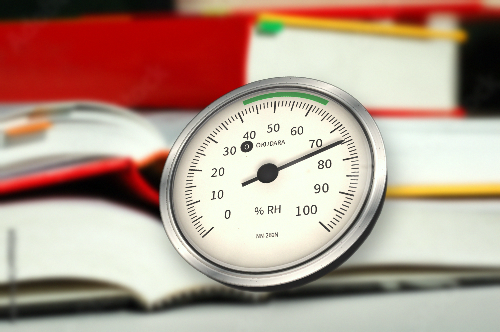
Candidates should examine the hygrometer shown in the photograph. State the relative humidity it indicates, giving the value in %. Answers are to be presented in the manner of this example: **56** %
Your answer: **75** %
